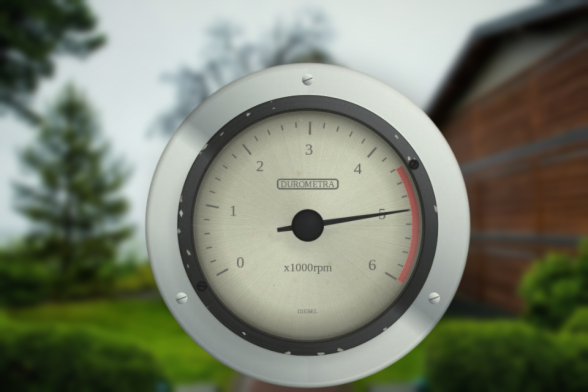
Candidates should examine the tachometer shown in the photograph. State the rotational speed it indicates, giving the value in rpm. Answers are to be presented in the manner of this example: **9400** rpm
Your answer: **5000** rpm
